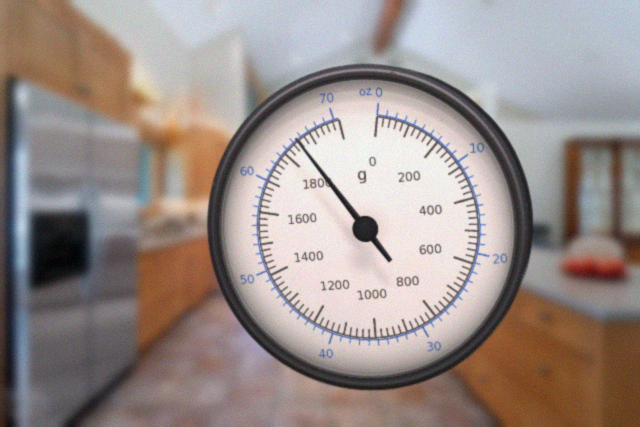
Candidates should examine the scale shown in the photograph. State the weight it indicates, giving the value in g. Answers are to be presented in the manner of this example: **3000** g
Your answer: **1860** g
